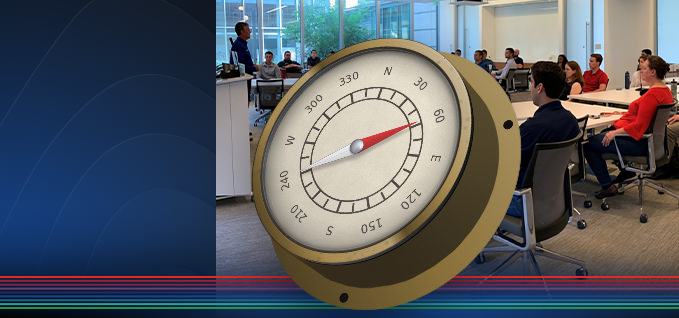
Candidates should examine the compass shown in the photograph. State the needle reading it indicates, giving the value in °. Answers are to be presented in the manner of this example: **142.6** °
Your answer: **60** °
